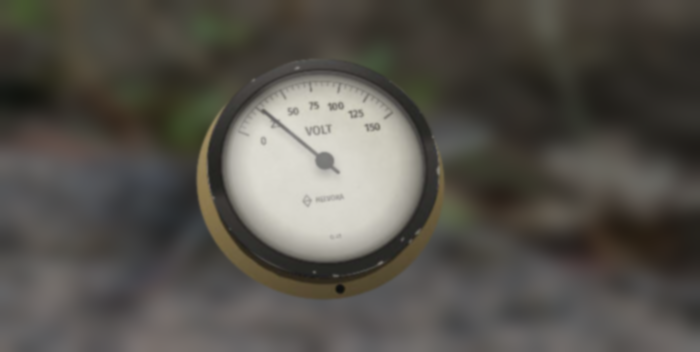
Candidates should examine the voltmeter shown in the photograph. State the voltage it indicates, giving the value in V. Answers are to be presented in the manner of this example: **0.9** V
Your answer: **25** V
